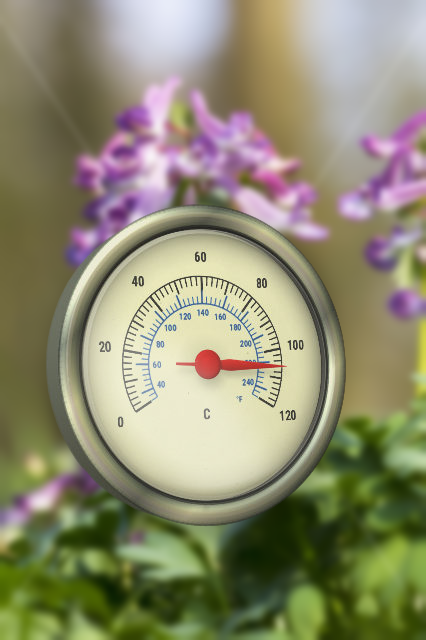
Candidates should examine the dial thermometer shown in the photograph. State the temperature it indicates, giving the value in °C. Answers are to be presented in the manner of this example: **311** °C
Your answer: **106** °C
